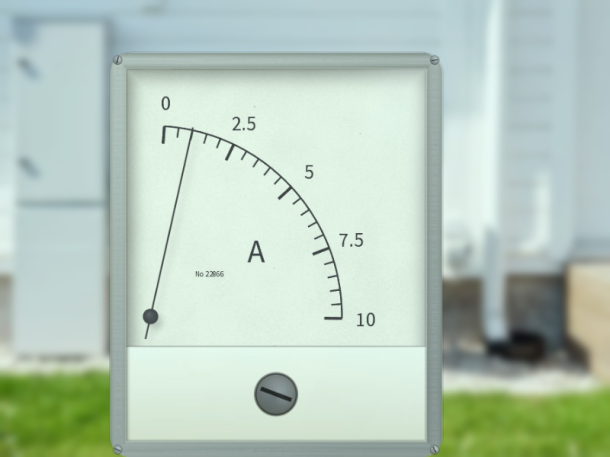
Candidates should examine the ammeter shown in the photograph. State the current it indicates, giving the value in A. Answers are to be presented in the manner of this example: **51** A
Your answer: **1** A
